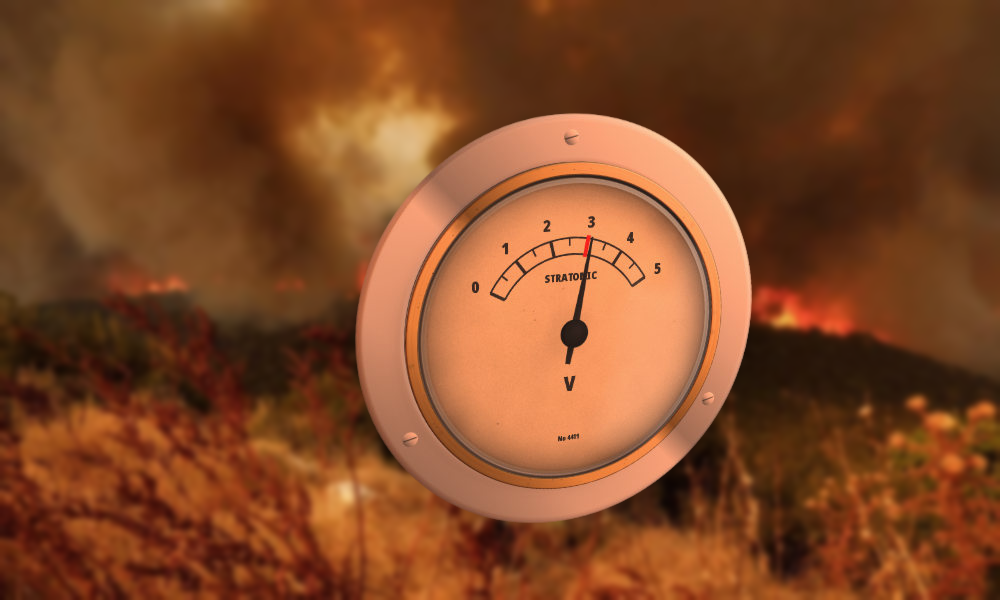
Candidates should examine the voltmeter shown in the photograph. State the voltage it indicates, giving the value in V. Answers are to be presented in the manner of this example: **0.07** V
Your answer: **3** V
